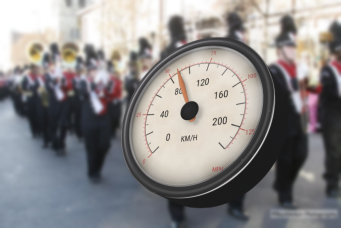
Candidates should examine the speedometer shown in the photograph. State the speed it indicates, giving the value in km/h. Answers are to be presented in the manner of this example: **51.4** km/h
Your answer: **90** km/h
